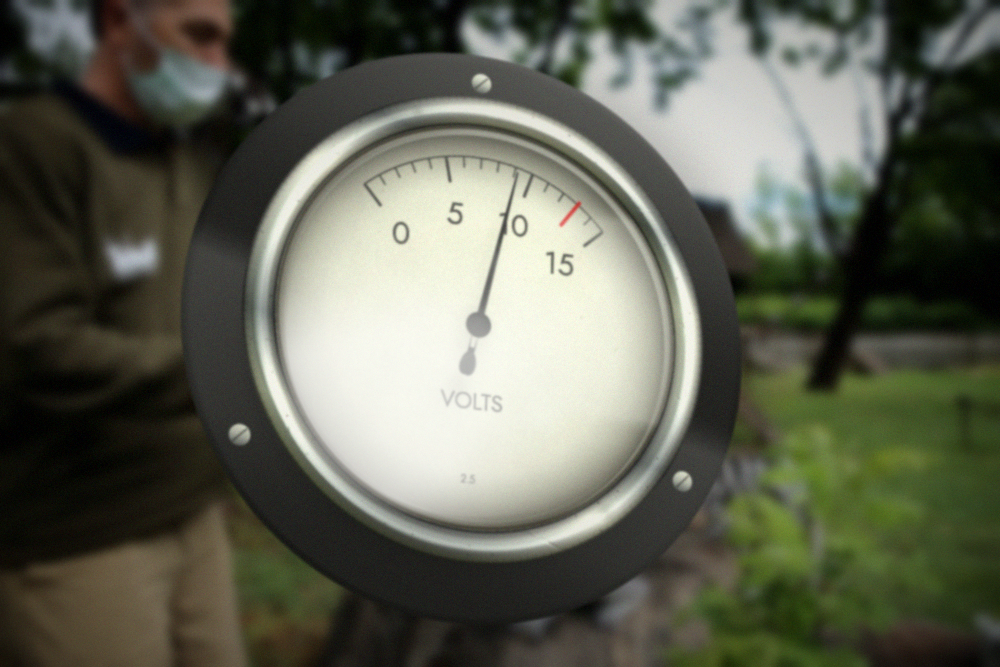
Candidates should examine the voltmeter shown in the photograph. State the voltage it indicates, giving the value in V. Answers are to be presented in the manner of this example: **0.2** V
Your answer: **9** V
